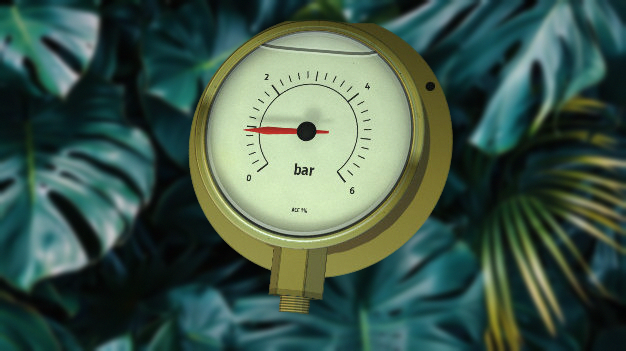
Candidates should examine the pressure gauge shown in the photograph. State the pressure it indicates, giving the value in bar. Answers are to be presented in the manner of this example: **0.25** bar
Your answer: **0.9** bar
